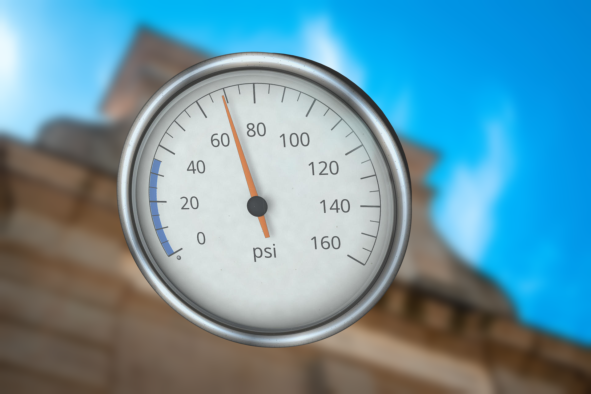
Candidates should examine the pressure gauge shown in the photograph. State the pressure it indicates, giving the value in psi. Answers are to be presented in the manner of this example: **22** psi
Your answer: **70** psi
